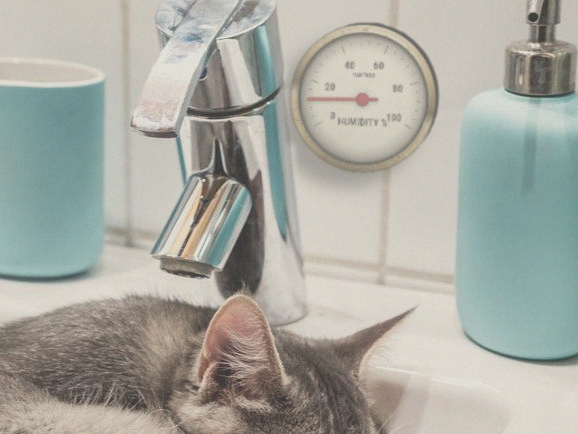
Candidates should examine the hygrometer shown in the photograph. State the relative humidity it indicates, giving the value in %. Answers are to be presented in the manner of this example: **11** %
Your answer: **12** %
